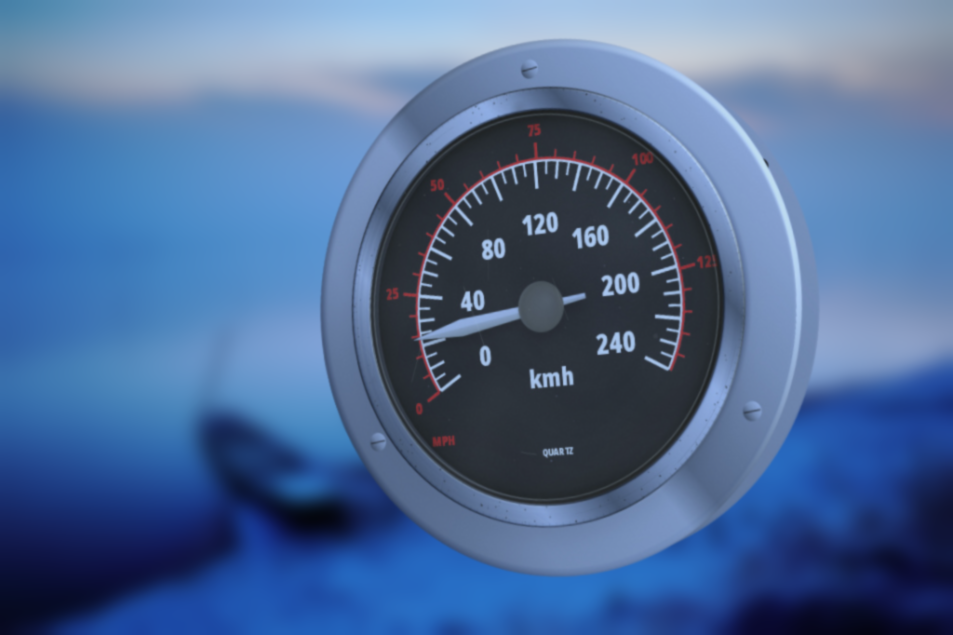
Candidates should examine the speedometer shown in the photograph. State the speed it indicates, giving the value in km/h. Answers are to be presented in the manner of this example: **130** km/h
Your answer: **22.5** km/h
